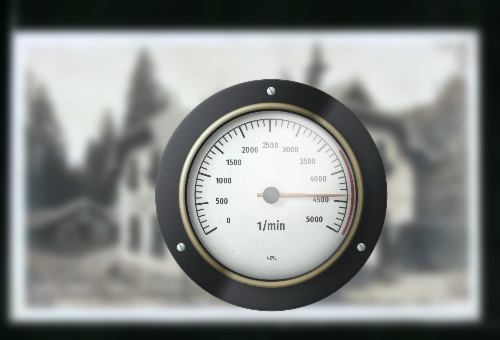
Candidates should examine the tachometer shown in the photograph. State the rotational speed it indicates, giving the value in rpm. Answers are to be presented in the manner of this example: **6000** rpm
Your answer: **4400** rpm
